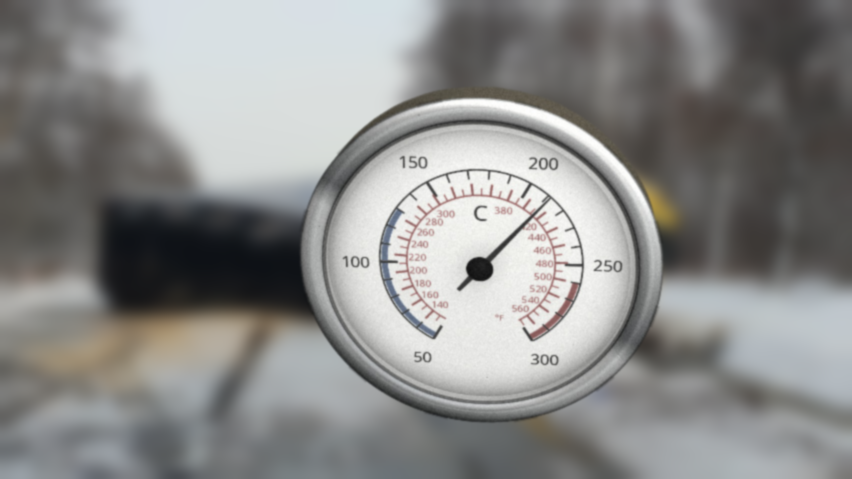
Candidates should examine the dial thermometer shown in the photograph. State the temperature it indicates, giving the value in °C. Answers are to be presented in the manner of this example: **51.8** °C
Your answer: **210** °C
